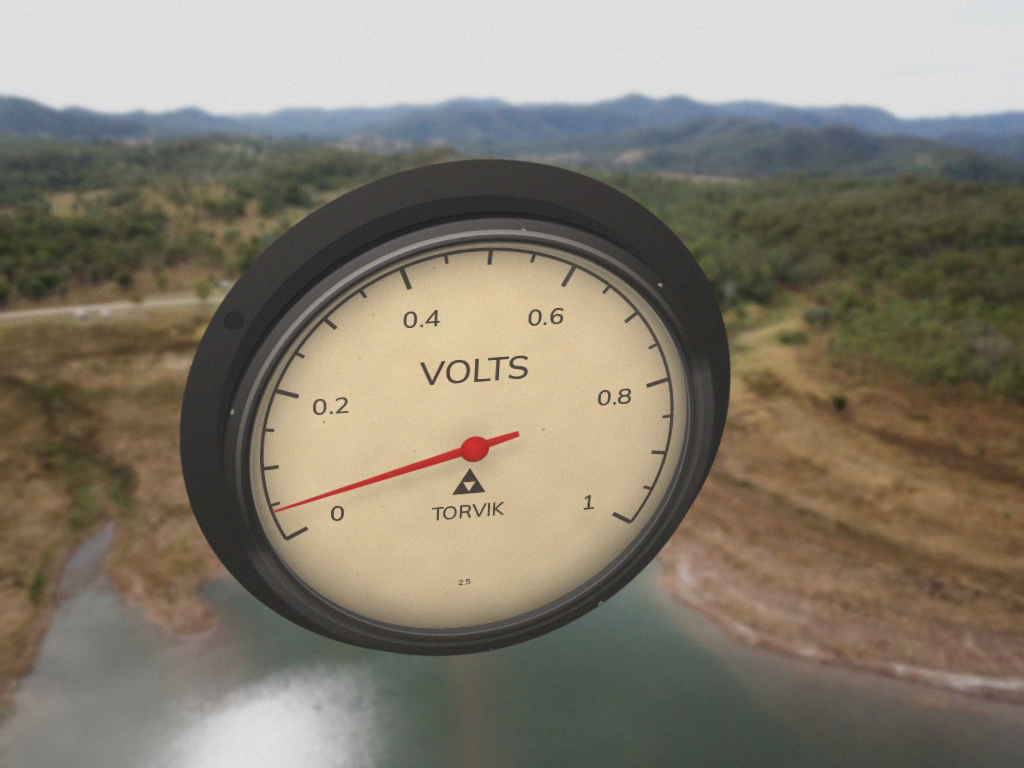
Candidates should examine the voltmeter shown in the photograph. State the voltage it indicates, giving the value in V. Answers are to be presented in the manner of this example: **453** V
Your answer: **0.05** V
